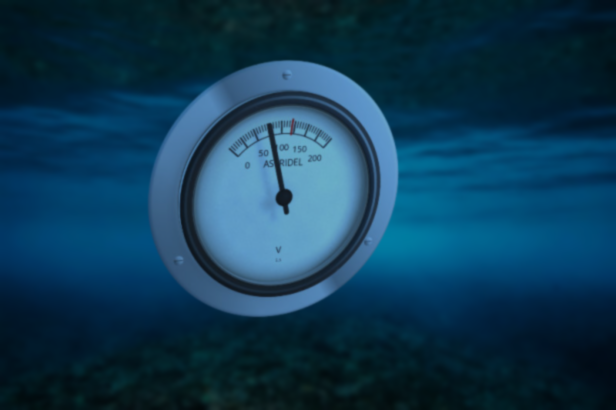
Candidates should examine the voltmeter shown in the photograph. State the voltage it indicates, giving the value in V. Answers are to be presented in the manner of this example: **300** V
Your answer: **75** V
